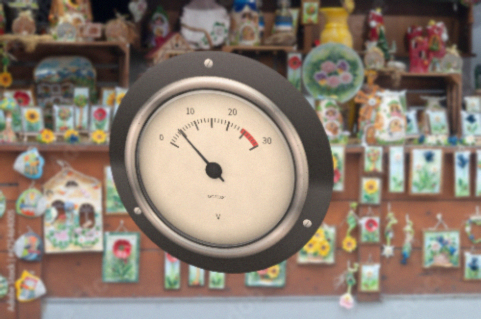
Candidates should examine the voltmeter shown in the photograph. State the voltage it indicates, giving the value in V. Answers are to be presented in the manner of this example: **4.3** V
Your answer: **5** V
